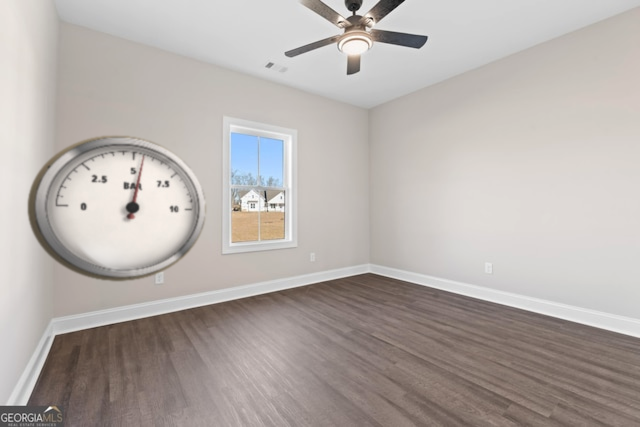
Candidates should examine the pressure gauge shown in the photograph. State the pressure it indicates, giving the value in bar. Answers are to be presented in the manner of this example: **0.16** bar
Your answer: **5.5** bar
